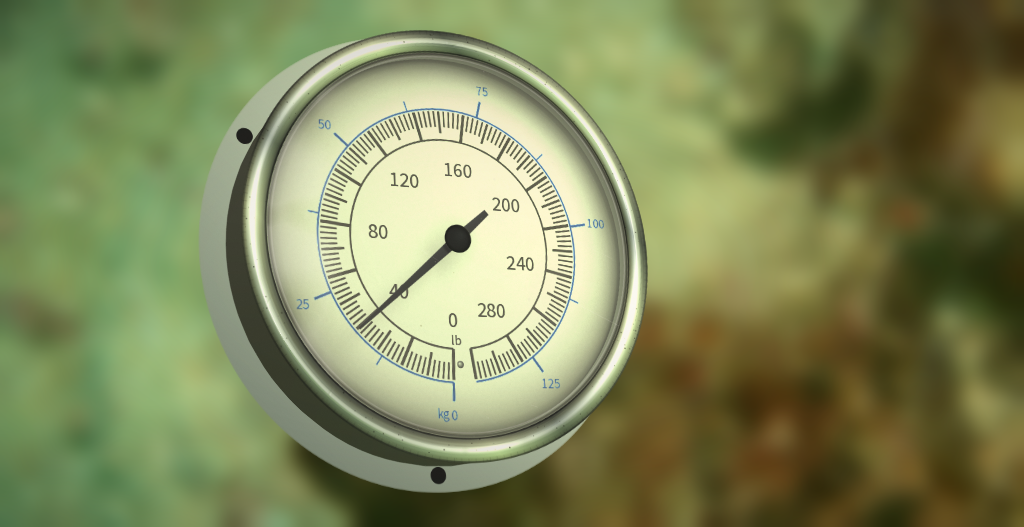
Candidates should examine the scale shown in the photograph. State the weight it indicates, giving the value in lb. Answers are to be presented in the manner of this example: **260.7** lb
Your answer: **40** lb
